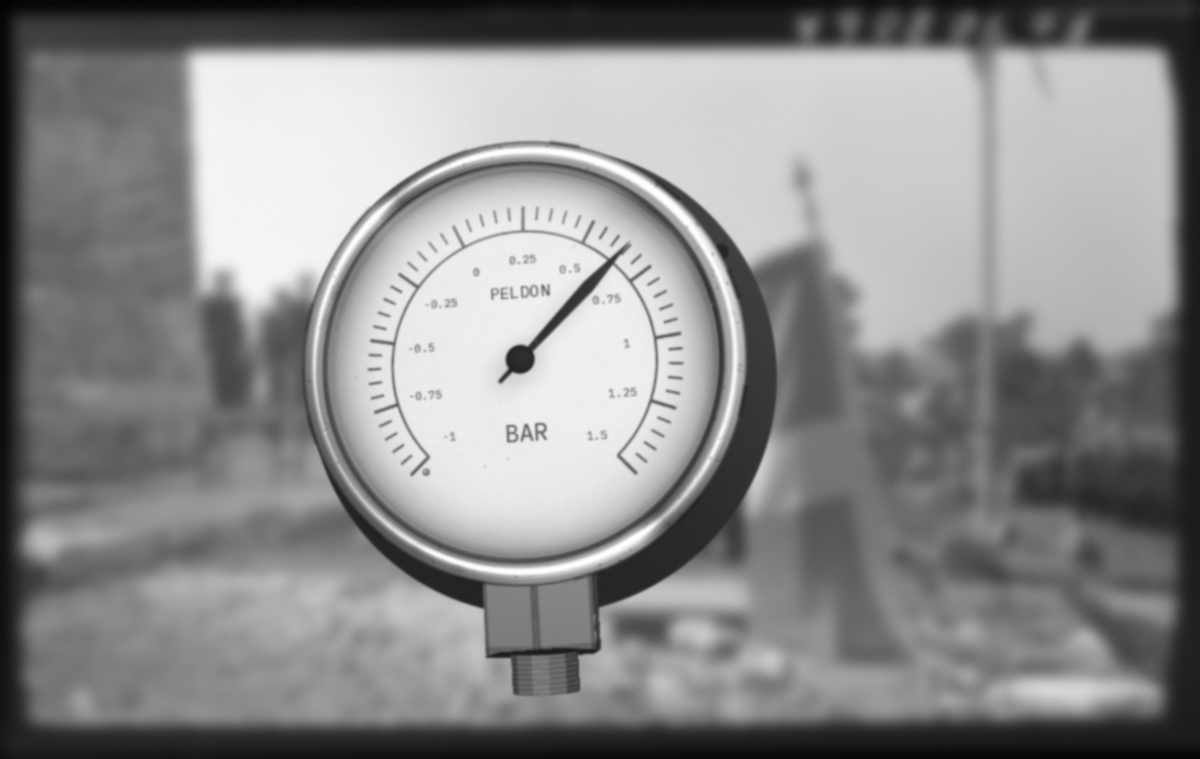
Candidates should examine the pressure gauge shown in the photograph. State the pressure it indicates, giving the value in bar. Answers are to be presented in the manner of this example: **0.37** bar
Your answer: **0.65** bar
